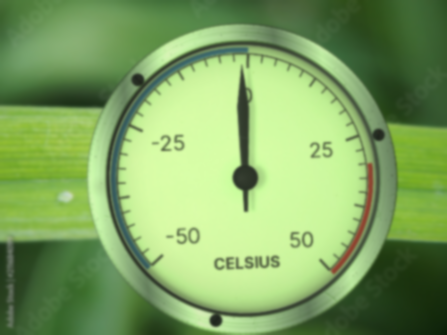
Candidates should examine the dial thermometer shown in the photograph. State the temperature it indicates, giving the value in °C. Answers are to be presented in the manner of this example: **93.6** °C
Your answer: **-1.25** °C
